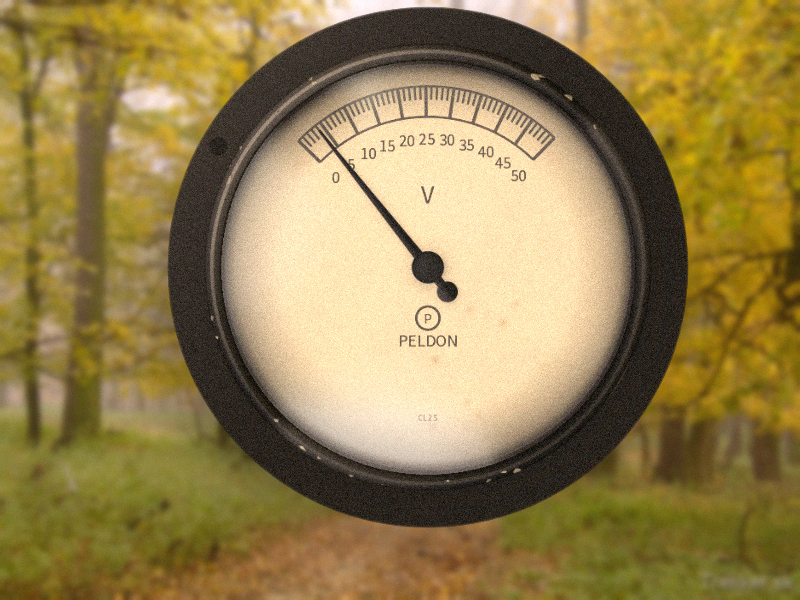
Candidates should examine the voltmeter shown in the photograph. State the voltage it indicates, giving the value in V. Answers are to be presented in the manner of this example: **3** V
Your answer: **4** V
